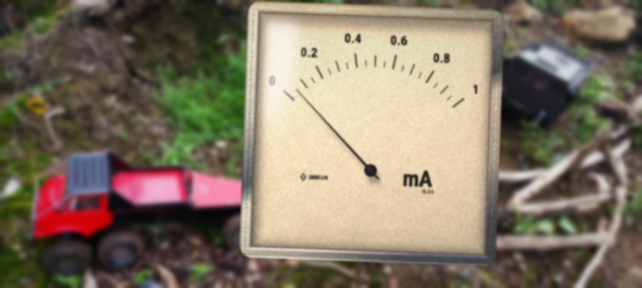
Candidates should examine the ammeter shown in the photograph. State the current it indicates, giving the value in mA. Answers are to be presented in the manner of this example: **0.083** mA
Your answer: **0.05** mA
